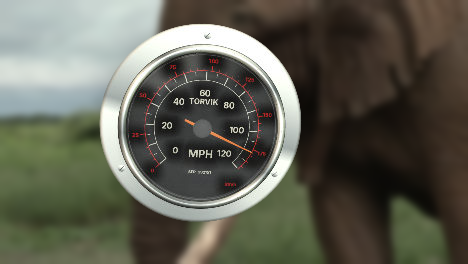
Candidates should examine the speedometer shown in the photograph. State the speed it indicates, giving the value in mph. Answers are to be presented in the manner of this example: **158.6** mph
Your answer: **110** mph
